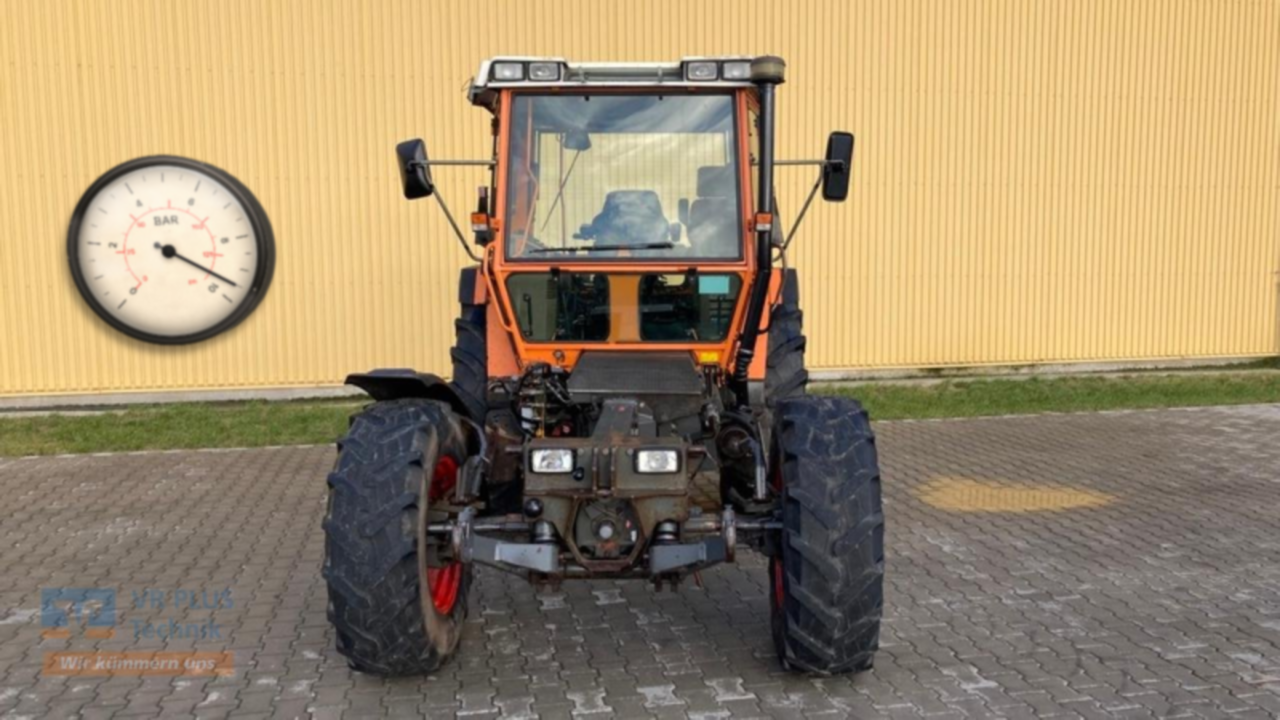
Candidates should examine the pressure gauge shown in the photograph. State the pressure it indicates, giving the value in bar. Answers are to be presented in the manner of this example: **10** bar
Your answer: **9.5** bar
